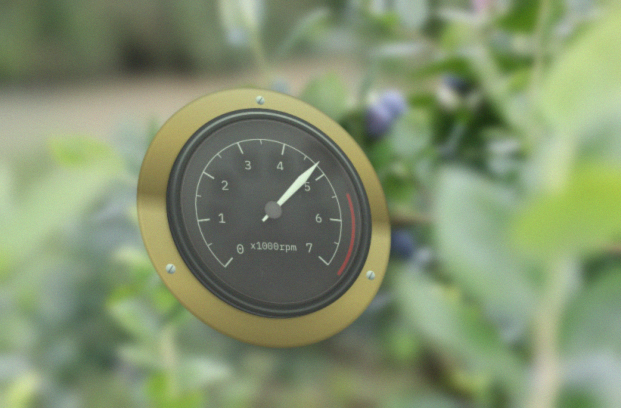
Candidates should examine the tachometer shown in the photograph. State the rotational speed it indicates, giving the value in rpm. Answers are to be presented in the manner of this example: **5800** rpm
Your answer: **4750** rpm
